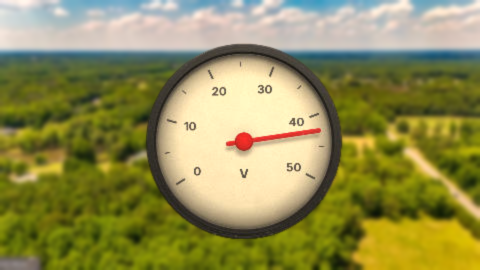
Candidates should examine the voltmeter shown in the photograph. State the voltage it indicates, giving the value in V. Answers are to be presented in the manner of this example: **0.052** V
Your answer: **42.5** V
